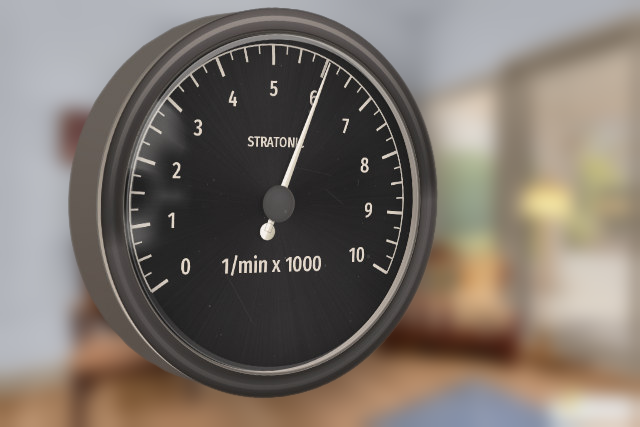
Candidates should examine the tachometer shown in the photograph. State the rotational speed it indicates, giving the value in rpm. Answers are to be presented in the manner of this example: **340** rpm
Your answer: **6000** rpm
